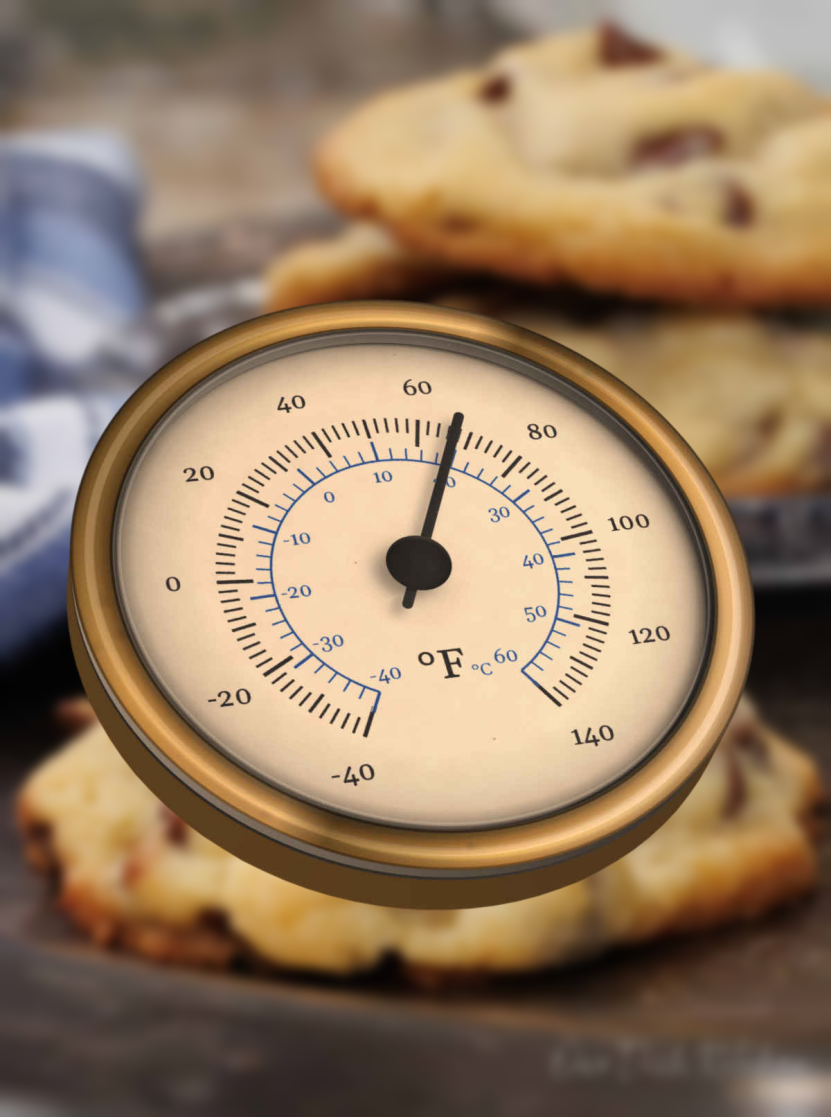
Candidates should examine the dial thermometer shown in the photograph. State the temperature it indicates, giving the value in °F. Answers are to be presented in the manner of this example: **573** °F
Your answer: **67** °F
